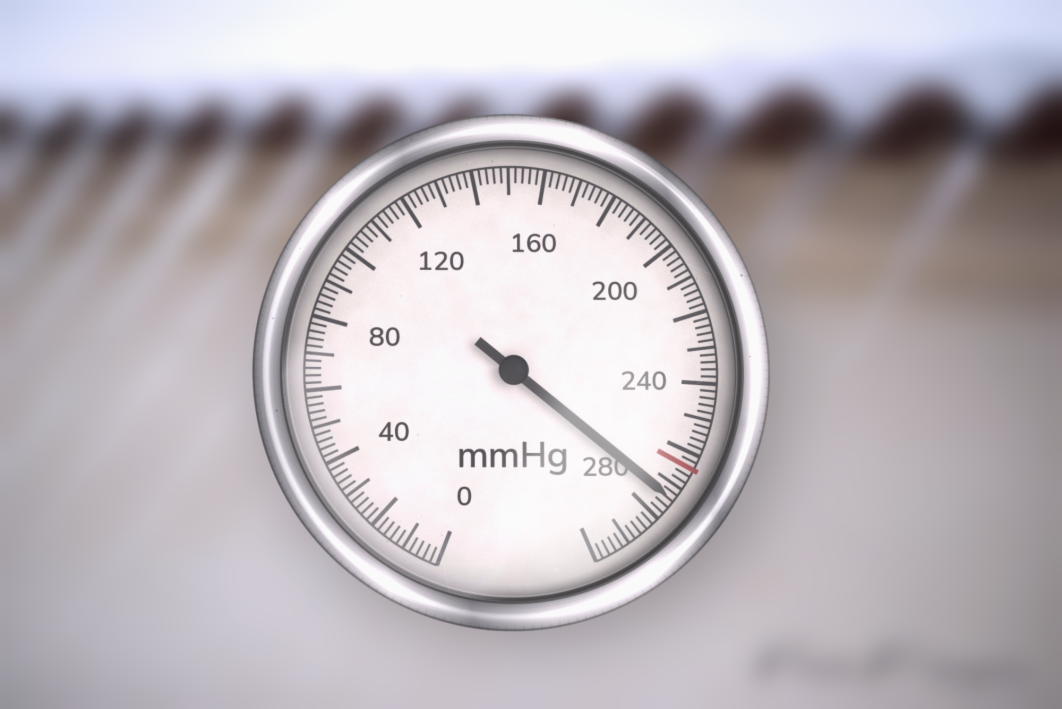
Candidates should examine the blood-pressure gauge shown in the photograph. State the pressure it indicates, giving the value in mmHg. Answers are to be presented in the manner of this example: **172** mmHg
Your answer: **274** mmHg
